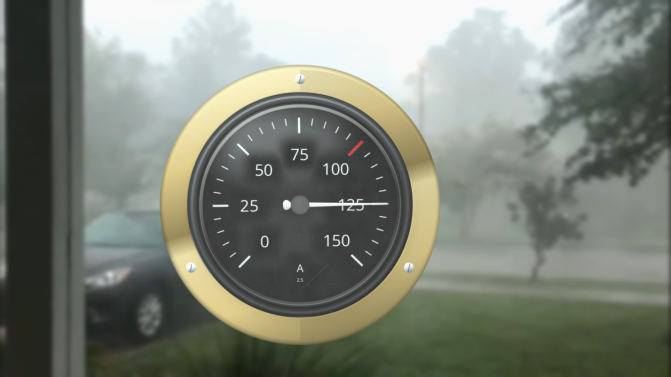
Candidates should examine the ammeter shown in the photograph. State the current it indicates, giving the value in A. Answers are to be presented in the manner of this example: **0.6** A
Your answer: **125** A
